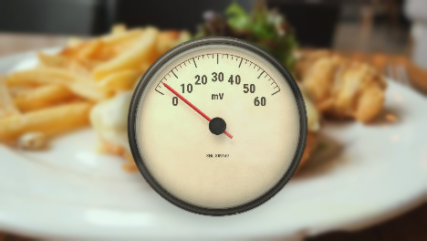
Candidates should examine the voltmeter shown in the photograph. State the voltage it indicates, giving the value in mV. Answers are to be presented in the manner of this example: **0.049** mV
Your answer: **4** mV
